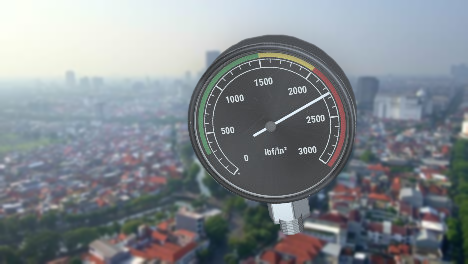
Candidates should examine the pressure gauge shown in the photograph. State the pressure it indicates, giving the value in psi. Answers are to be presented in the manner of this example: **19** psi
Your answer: **2250** psi
